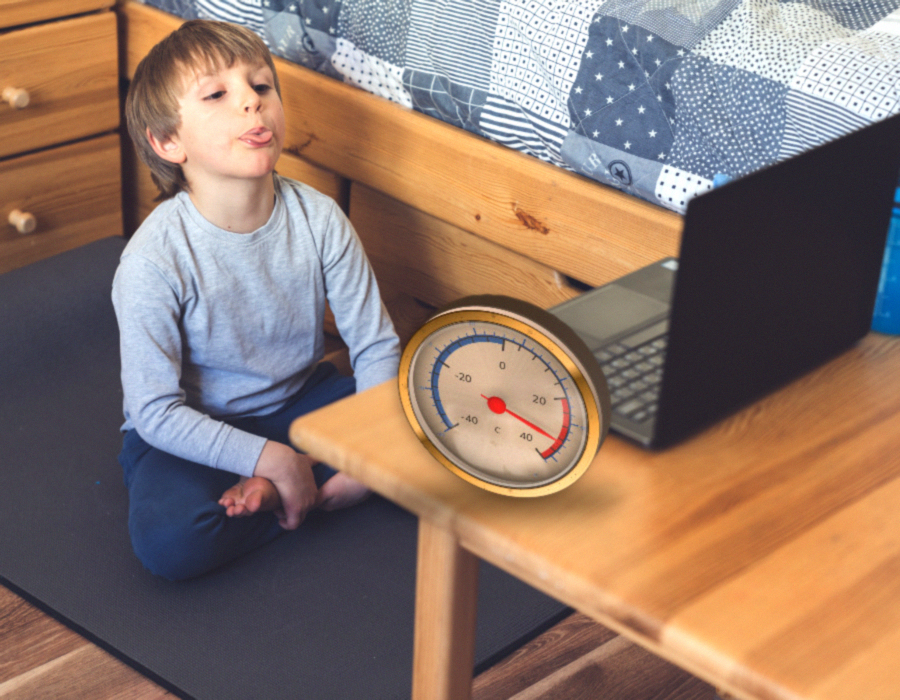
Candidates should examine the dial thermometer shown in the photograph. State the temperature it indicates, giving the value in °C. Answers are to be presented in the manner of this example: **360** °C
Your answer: **32** °C
